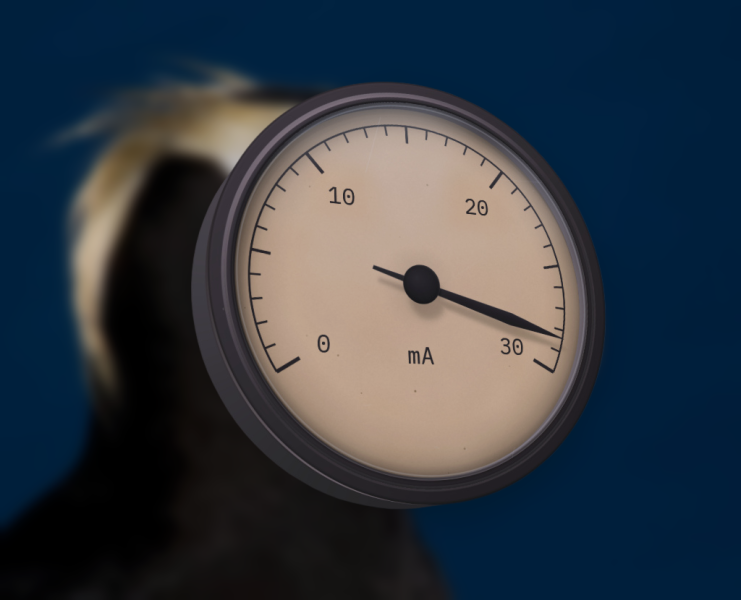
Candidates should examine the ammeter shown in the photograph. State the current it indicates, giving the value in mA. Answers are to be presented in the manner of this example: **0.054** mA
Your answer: **28.5** mA
